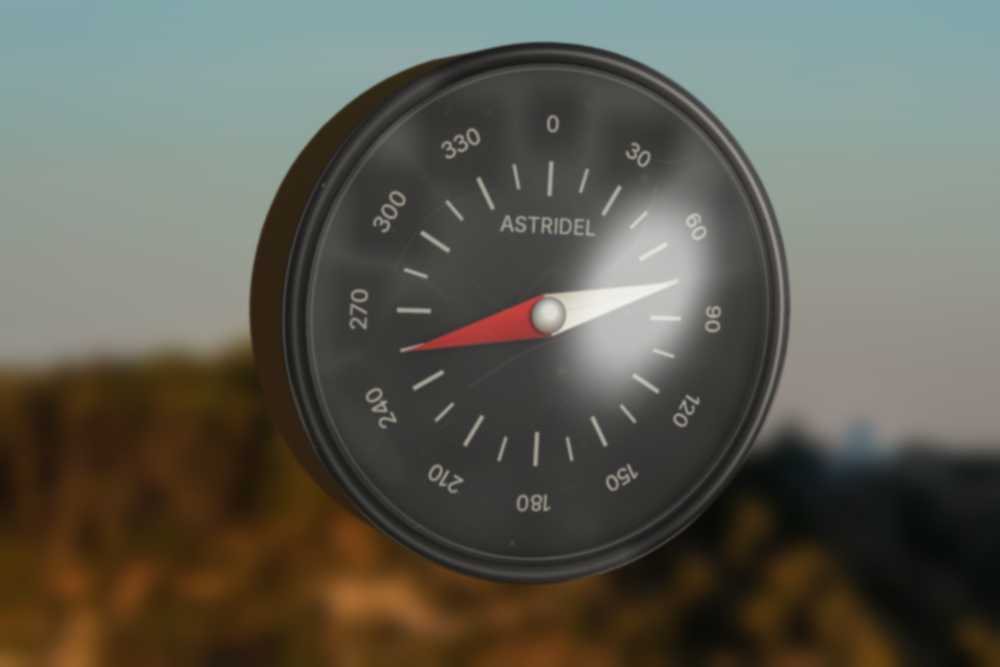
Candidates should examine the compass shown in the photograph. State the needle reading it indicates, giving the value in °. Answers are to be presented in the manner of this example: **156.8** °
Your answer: **255** °
